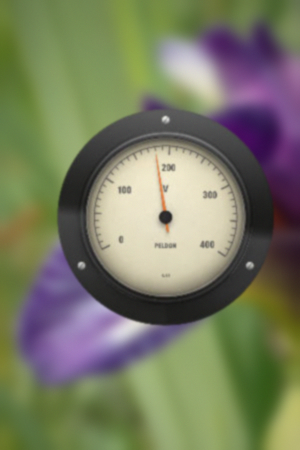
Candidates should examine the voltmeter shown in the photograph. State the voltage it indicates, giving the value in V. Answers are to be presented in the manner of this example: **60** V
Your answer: **180** V
